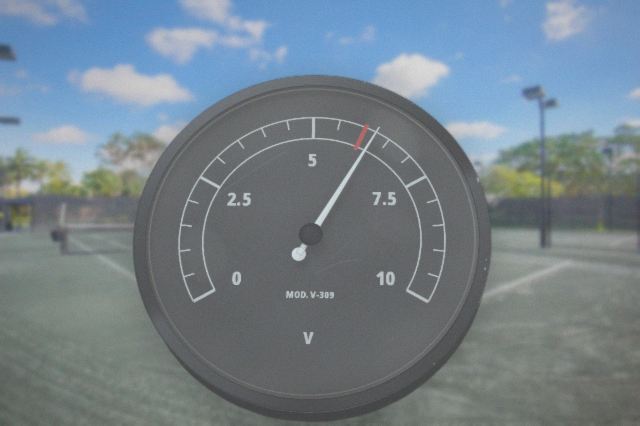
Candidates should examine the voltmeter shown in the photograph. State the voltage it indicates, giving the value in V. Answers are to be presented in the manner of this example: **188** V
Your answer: **6.25** V
